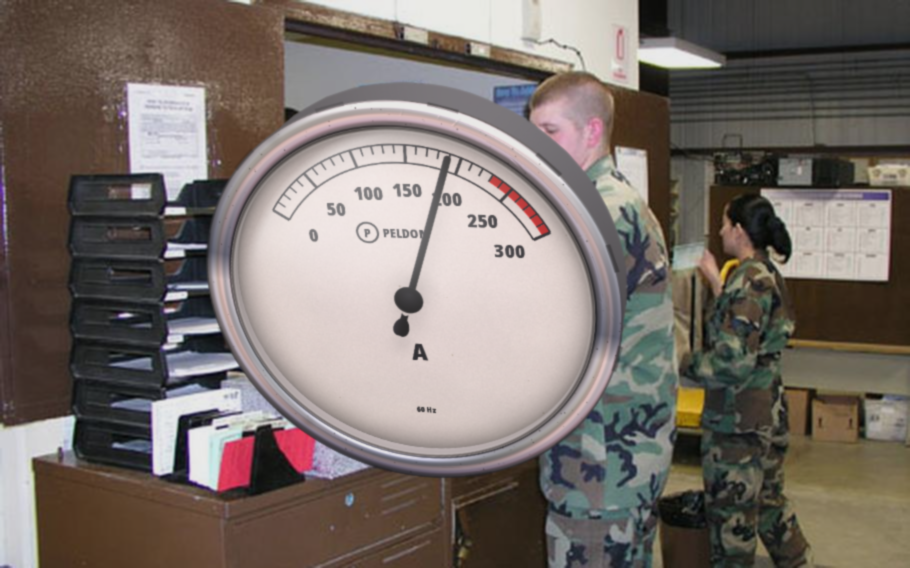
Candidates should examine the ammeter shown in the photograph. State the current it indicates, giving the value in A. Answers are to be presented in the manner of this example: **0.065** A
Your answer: **190** A
